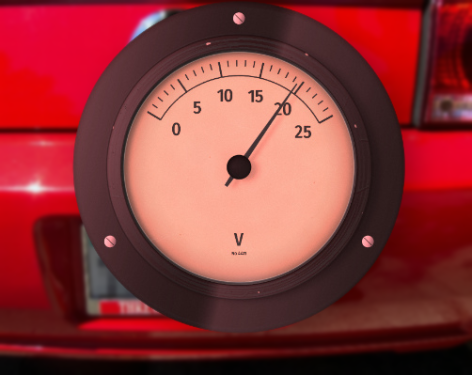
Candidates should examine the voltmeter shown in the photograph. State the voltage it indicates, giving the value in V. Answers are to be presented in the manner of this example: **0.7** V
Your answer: **19.5** V
